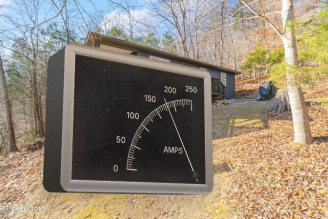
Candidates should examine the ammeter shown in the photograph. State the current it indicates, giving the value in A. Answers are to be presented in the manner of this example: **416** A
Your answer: **175** A
